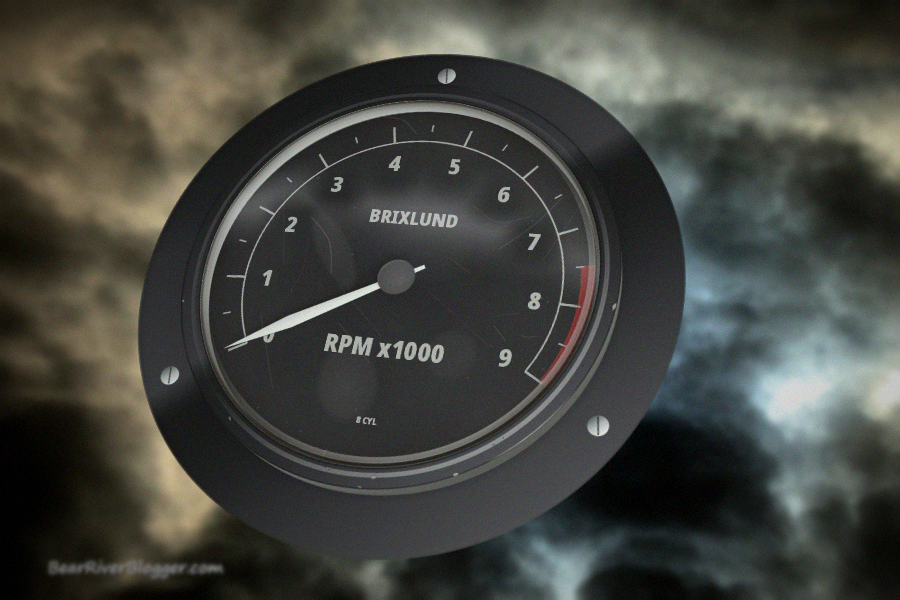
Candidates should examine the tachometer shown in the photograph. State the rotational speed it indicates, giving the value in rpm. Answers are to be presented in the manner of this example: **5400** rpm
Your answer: **0** rpm
